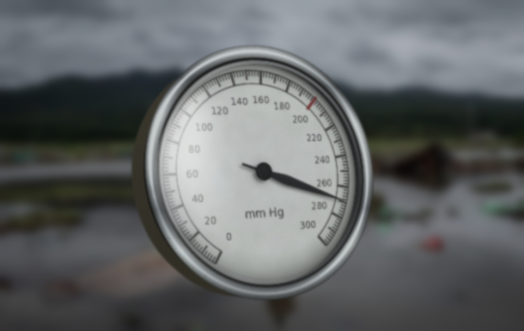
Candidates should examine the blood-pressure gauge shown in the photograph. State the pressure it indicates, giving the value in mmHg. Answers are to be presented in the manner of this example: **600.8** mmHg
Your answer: **270** mmHg
